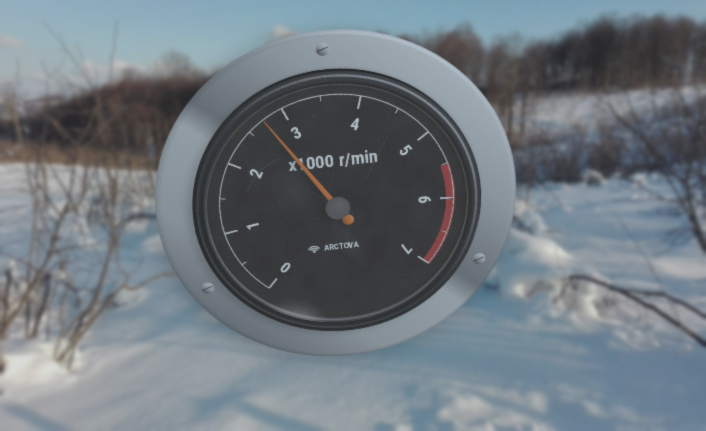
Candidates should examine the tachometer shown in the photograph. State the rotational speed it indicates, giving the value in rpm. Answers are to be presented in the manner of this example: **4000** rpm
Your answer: **2750** rpm
